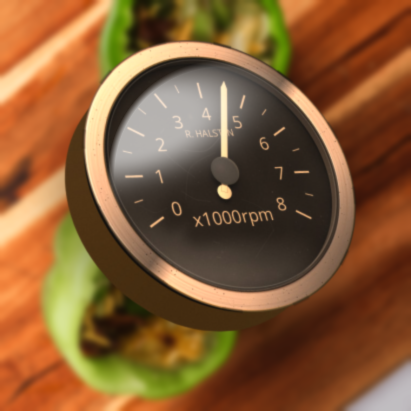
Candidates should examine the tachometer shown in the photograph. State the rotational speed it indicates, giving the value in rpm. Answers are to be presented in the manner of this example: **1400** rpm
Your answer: **4500** rpm
